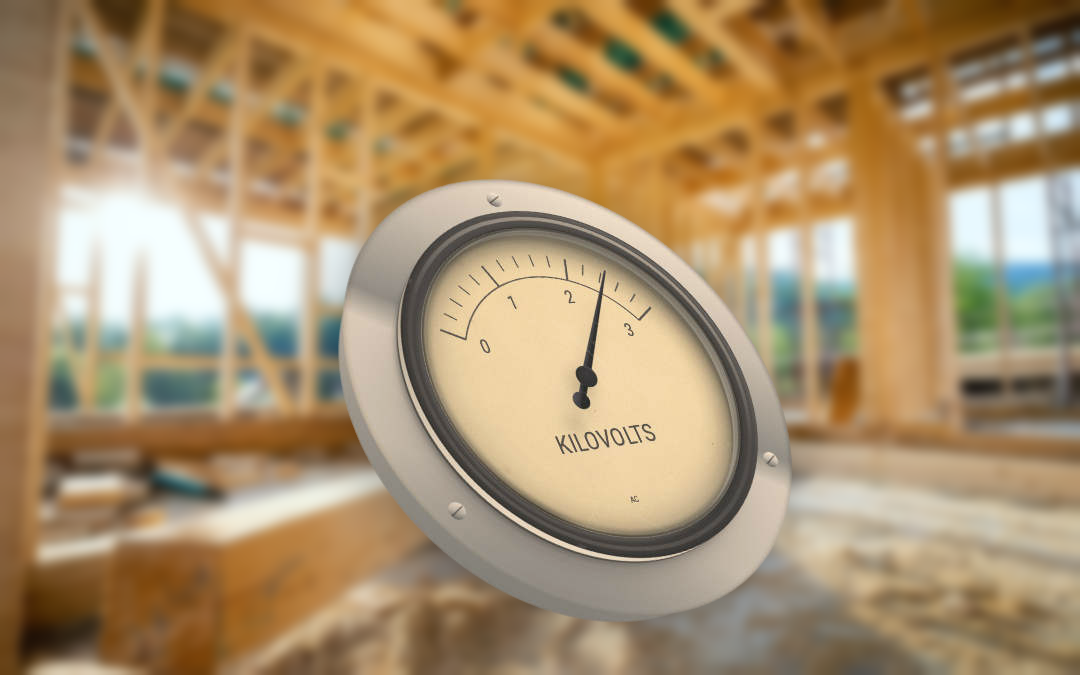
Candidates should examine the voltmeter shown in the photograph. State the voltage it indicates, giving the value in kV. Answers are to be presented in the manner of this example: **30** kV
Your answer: **2.4** kV
